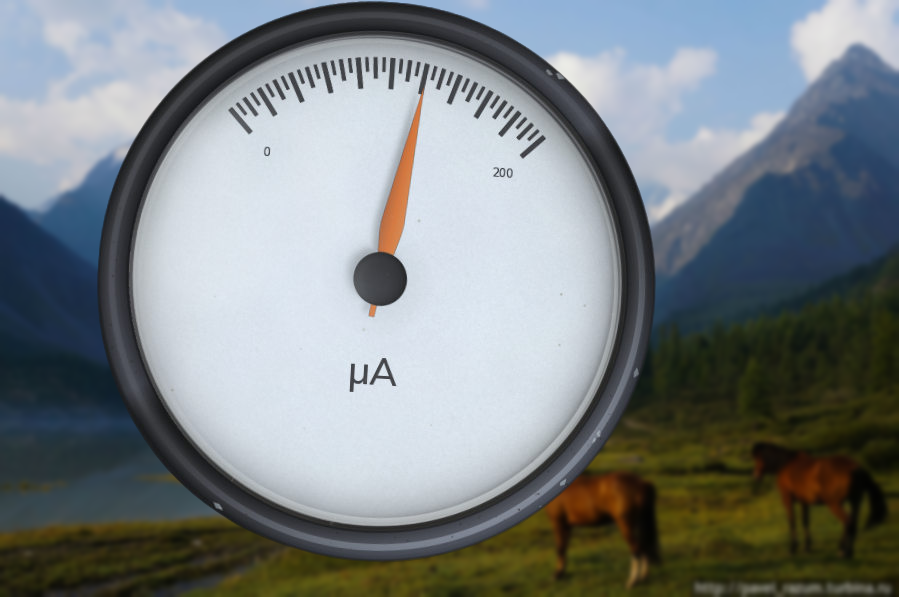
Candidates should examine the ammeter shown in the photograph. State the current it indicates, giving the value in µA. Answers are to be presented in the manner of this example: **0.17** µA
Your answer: **120** µA
